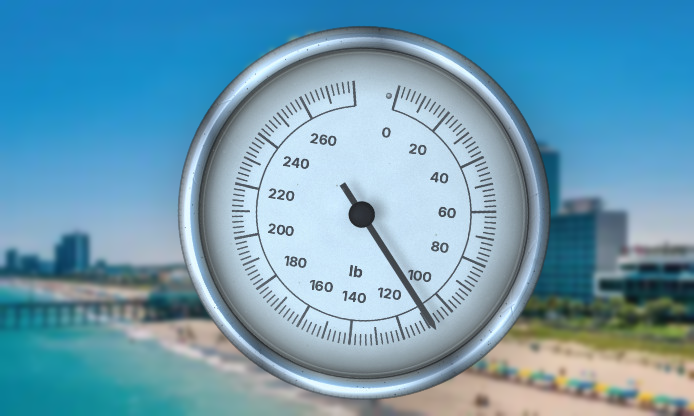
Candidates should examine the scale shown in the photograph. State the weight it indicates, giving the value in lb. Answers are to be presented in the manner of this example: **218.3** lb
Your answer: **108** lb
